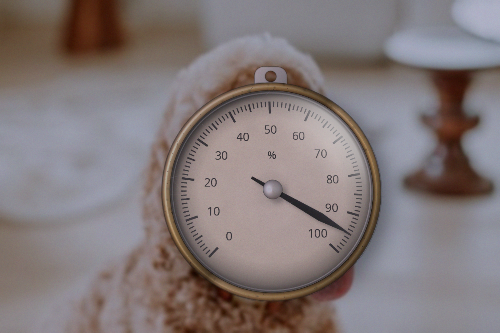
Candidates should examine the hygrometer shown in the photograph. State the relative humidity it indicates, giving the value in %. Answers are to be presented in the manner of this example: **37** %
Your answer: **95** %
